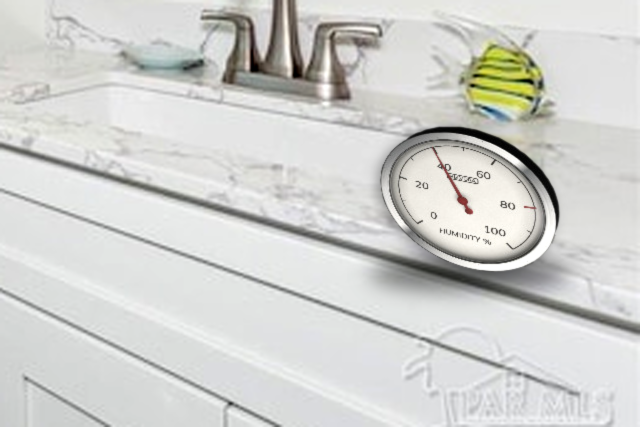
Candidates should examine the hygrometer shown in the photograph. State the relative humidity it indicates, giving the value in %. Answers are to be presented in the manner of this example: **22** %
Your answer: **40** %
